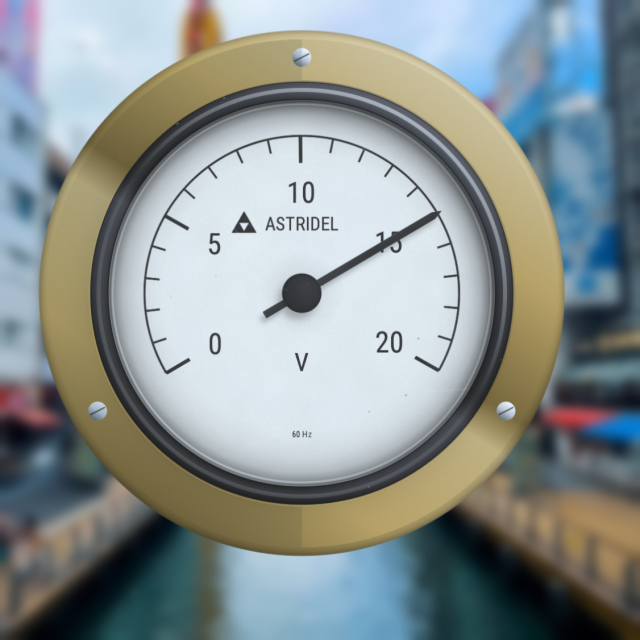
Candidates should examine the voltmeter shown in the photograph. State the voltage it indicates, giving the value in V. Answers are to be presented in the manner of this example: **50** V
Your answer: **15** V
